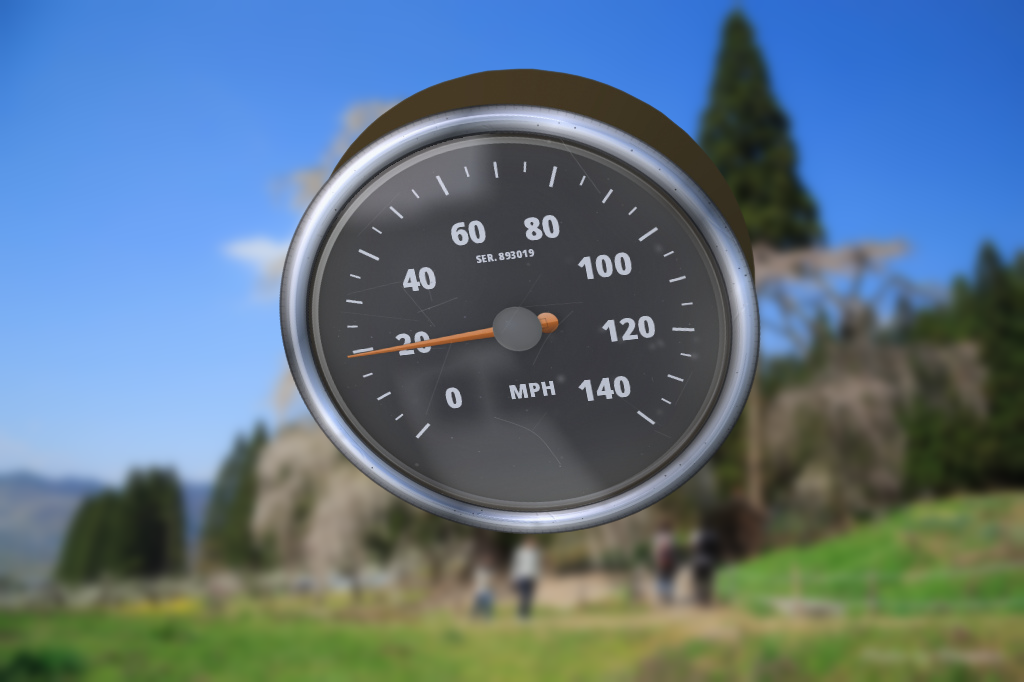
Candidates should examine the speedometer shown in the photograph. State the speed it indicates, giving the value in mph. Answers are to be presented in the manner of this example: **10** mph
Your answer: **20** mph
